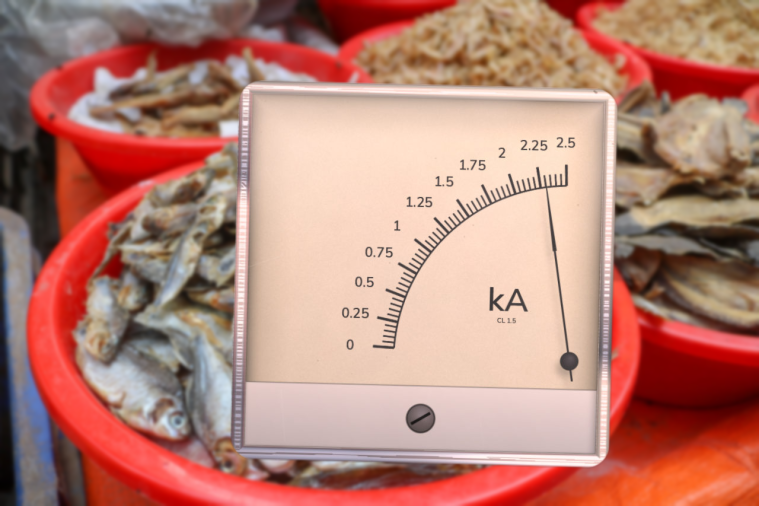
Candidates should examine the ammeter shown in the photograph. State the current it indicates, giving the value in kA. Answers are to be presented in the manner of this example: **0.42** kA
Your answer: **2.3** kA
